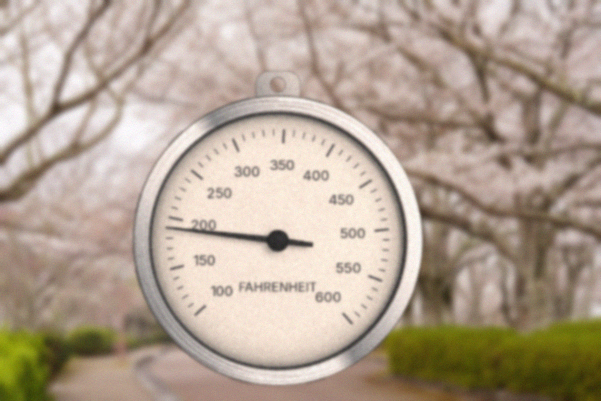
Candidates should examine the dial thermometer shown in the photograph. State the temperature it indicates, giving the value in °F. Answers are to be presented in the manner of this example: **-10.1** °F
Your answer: **190** °F
